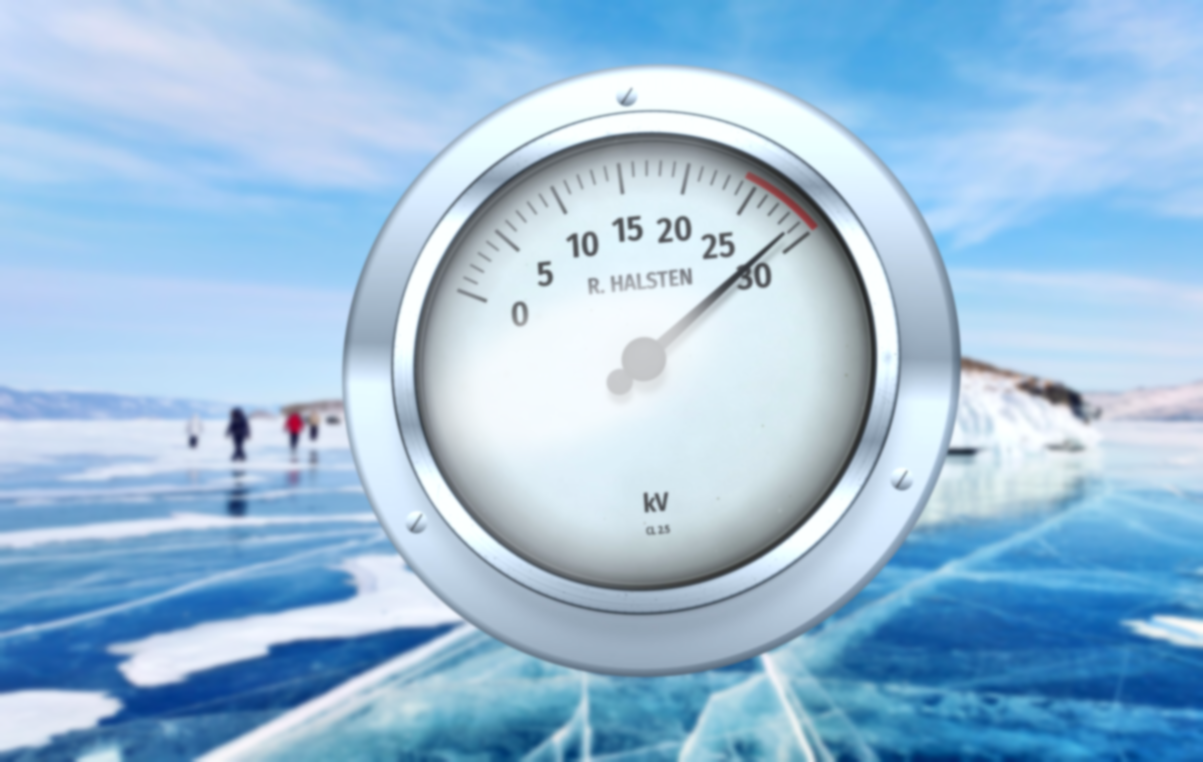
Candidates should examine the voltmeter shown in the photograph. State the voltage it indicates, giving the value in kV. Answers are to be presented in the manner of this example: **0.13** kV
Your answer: **29** kV
